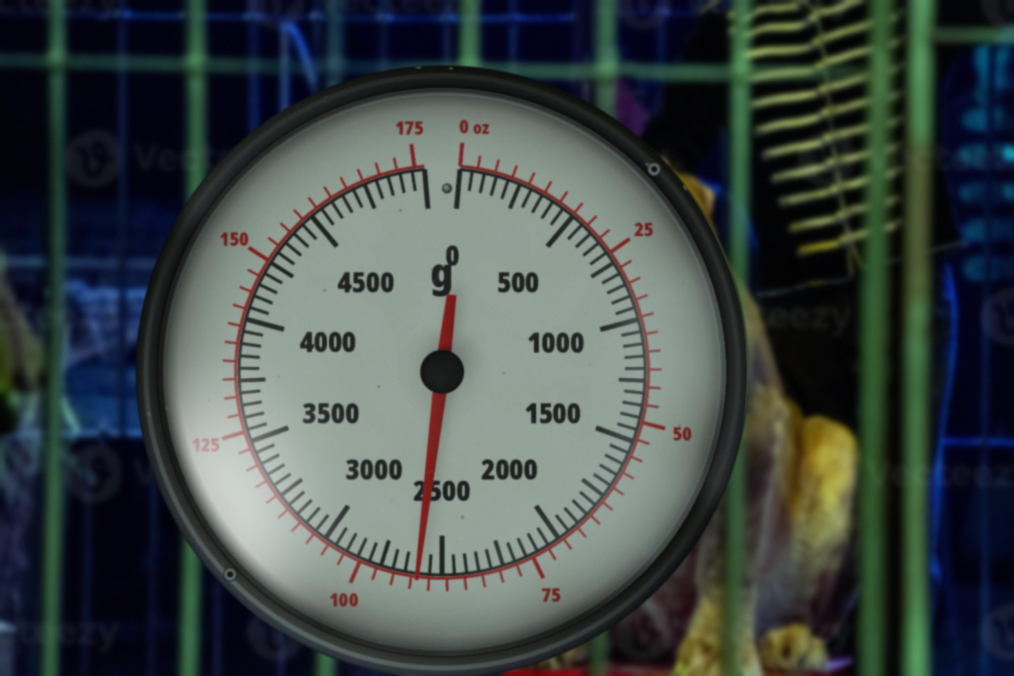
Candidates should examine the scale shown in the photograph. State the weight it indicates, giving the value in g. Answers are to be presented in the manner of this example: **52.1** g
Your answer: **2600** g
